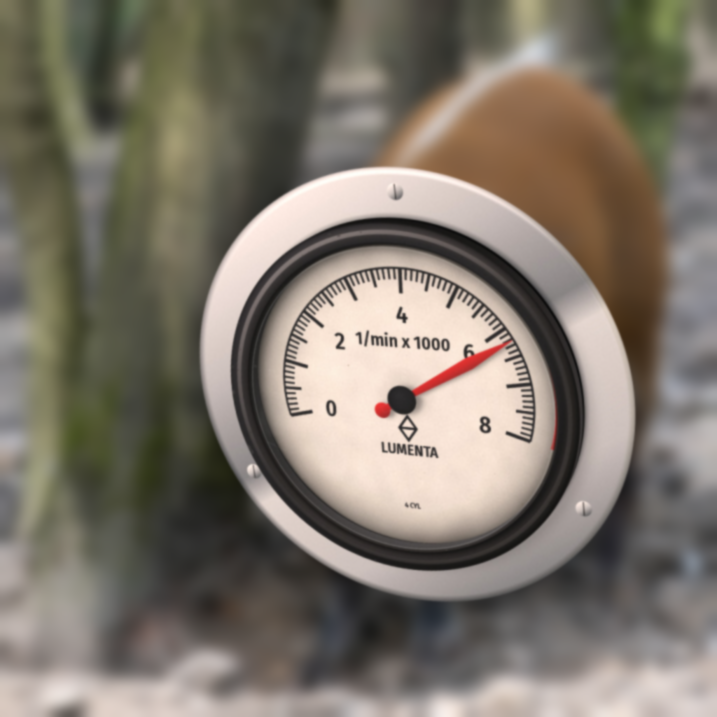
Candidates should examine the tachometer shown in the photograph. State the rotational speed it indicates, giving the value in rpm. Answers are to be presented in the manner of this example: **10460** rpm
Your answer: **6200** rpm
